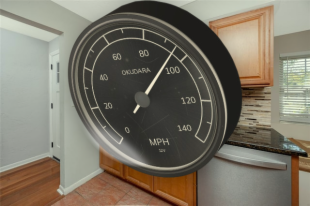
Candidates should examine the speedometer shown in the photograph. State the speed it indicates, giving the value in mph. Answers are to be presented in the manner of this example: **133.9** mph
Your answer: **95** mph
